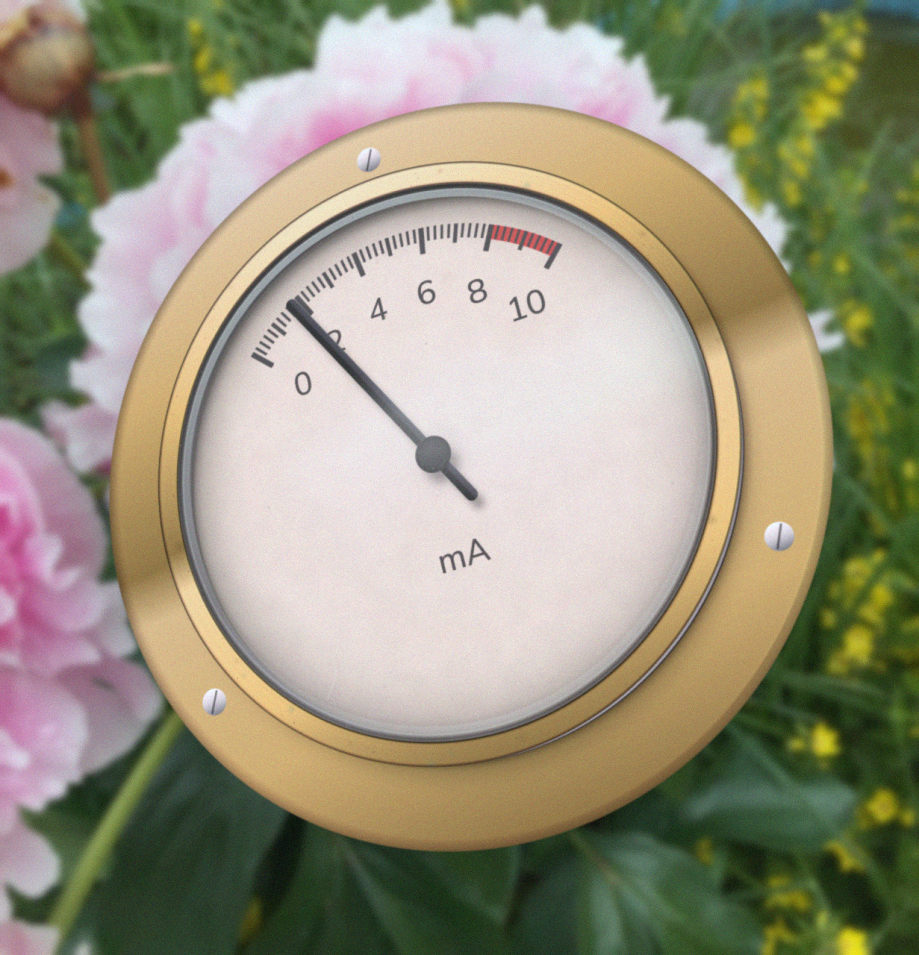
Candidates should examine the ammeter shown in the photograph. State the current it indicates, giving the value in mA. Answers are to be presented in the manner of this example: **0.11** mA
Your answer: **1.8** mA
